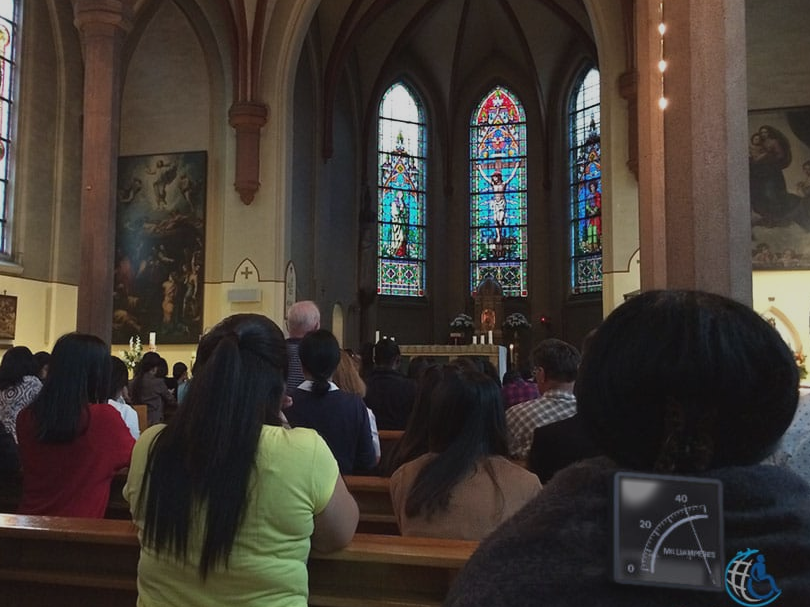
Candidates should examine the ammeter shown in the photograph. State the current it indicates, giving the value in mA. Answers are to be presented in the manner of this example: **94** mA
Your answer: **40** mA
